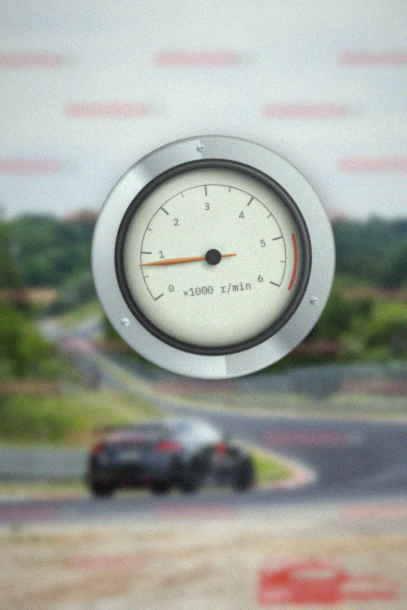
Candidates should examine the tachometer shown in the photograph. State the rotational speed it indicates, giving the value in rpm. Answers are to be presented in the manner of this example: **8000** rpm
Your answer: **750** rpm
